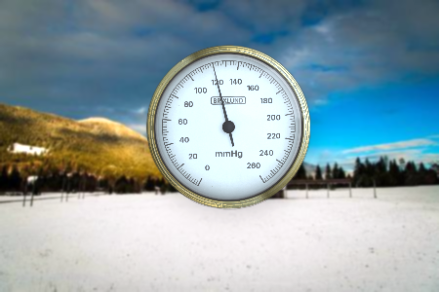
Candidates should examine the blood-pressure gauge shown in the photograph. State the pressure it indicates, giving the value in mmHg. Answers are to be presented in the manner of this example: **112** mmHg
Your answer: **120** mmHg
